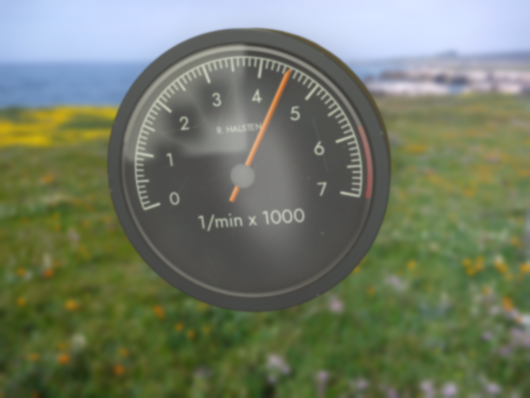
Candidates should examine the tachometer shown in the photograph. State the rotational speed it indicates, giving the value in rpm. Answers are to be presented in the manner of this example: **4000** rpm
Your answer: **4500** rpm
